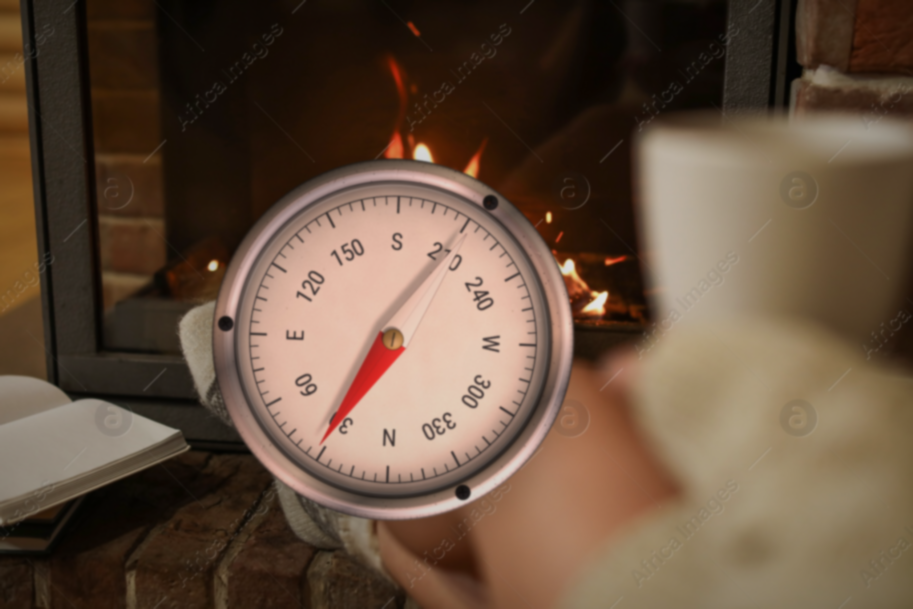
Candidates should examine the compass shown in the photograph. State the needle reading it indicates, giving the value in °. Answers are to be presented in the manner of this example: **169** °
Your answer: **32.5** °
